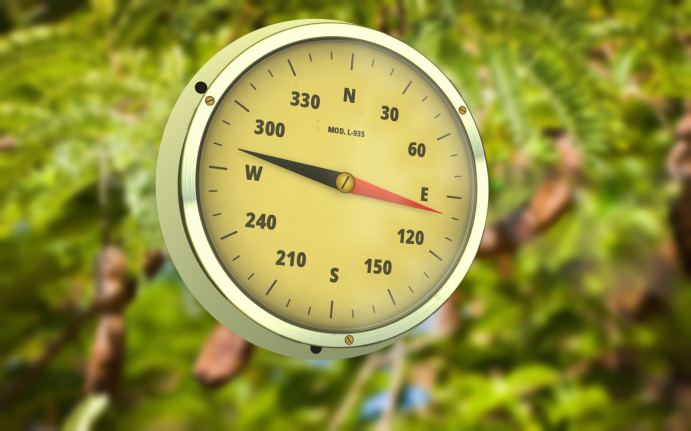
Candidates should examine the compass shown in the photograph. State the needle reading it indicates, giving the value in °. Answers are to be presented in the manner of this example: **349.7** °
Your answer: **100** °
